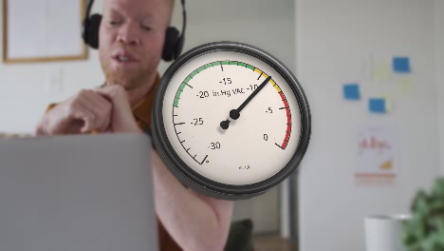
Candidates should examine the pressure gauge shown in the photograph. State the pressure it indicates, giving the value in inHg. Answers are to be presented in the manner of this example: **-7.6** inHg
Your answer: **-9** inHg
